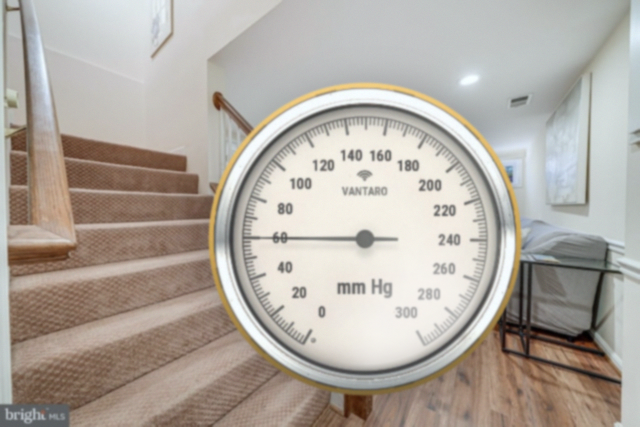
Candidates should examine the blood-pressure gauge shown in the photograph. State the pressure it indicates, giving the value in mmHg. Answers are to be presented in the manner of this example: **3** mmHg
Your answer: **60** mmHg
